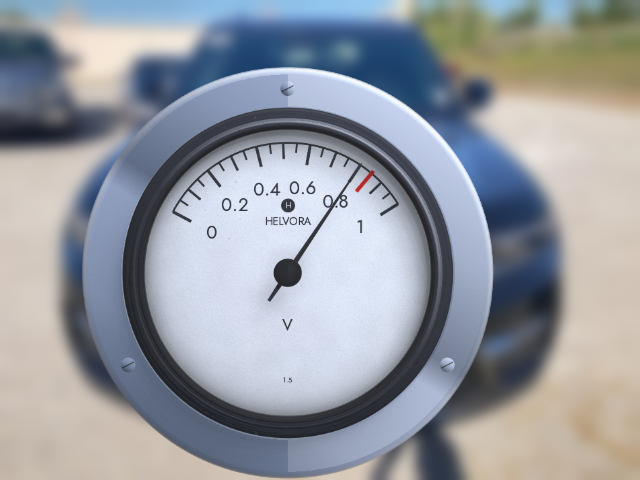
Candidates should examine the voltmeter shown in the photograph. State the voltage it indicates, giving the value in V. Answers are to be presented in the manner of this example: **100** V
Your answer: **0.8** V
